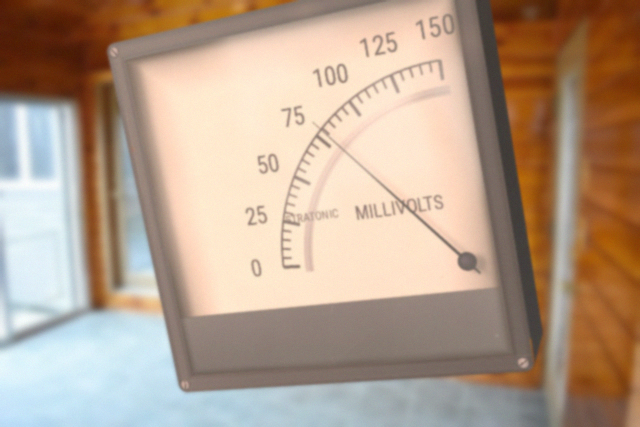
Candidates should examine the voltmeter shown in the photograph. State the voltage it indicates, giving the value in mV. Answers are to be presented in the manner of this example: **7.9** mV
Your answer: **80** mV
